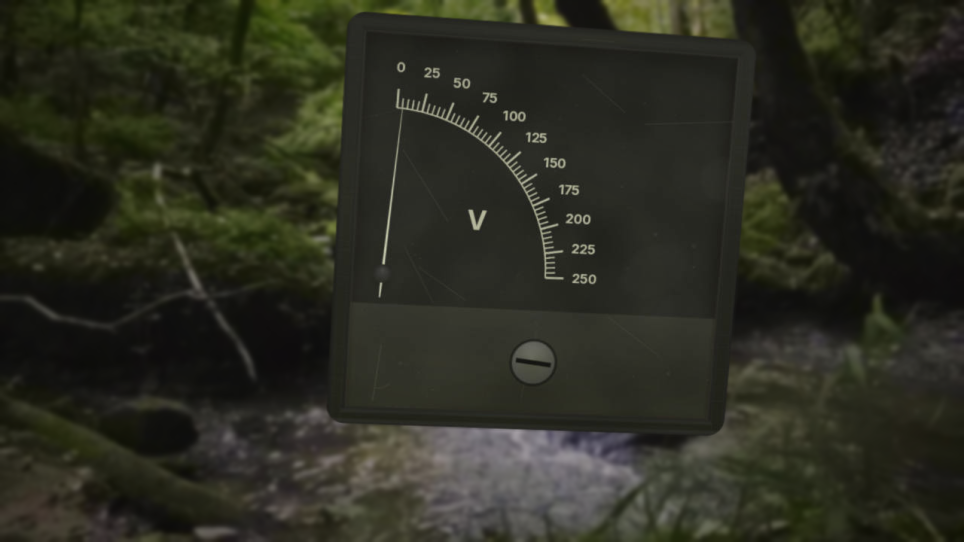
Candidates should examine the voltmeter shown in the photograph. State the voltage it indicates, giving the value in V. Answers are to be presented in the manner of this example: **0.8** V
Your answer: **5** V
